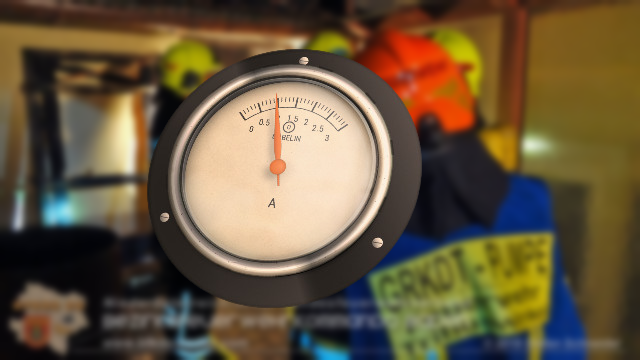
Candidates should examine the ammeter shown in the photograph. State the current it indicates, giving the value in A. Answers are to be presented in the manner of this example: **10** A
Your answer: **1** A
